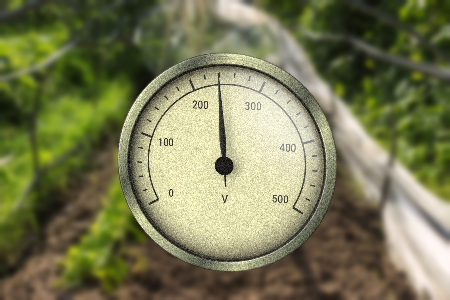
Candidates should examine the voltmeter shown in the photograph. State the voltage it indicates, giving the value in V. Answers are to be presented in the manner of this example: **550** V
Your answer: **240** V
